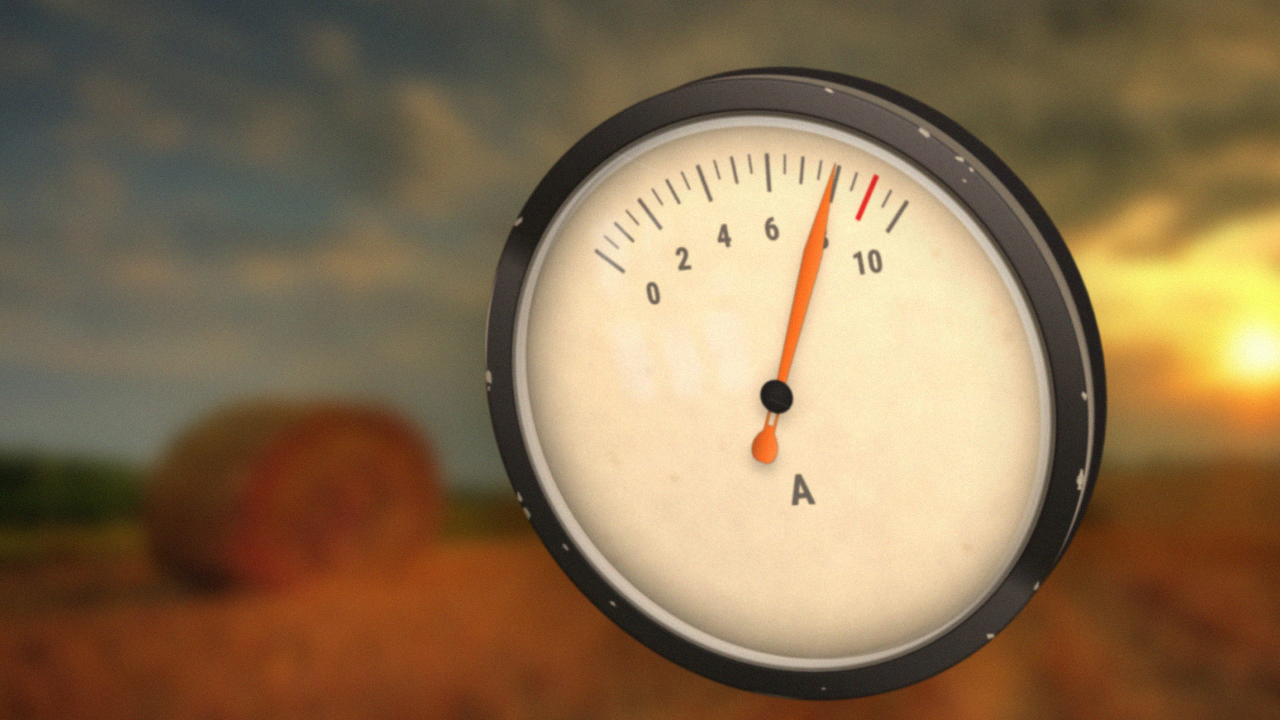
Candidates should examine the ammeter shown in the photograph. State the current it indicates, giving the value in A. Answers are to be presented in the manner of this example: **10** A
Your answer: **8** A
